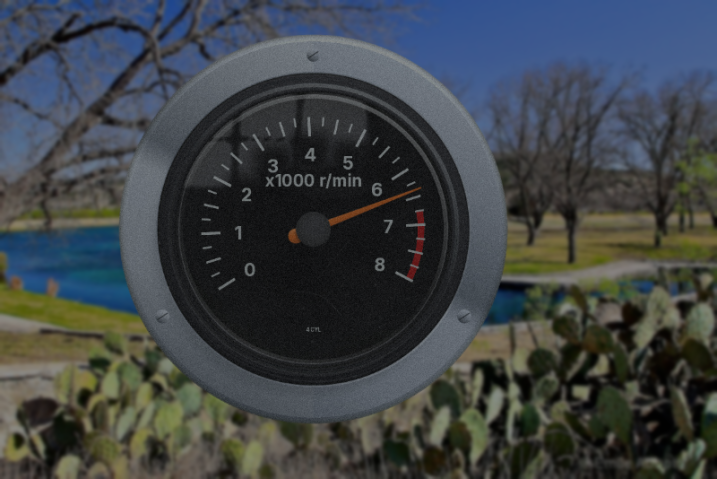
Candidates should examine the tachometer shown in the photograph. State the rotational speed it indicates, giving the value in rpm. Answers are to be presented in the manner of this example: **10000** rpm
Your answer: **6375** rpm
